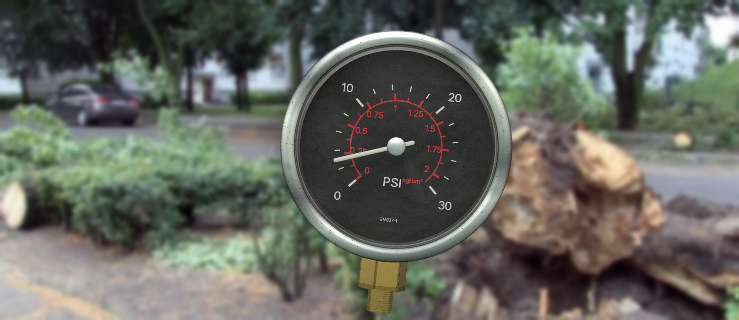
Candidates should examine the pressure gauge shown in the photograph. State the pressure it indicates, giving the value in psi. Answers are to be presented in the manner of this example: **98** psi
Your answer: **3** psi
